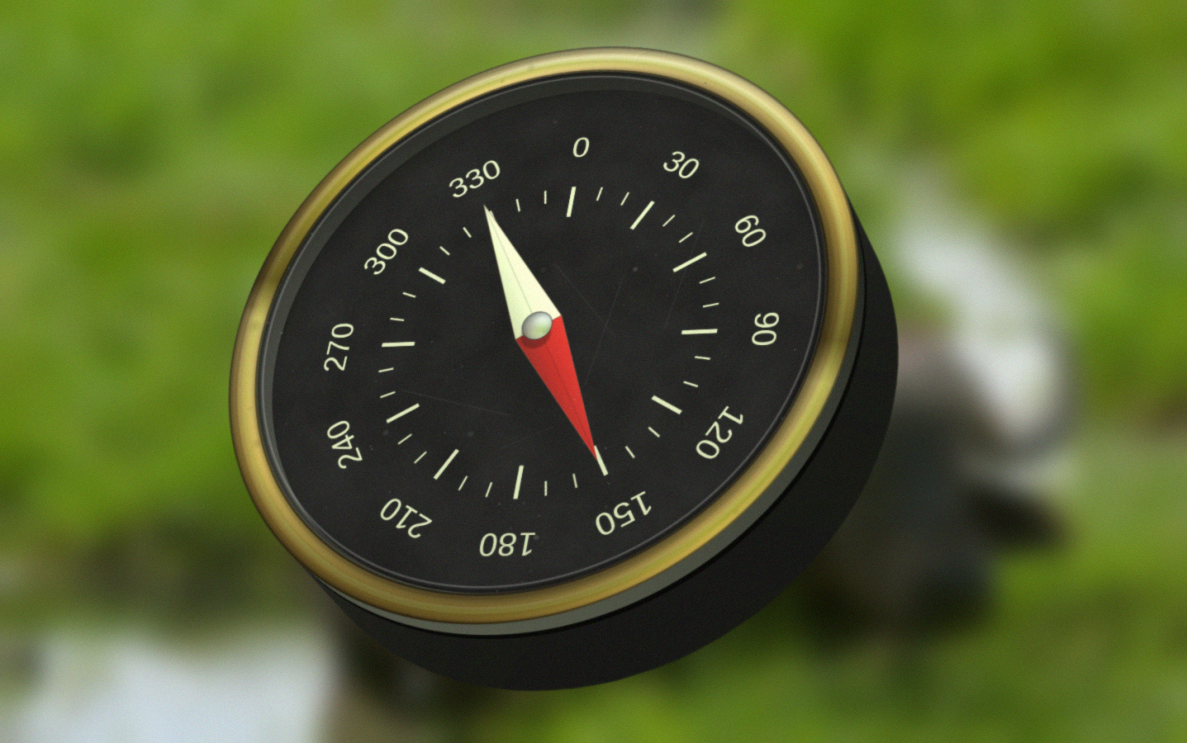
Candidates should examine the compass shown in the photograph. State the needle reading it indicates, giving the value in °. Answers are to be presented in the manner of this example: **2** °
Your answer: **150** °
